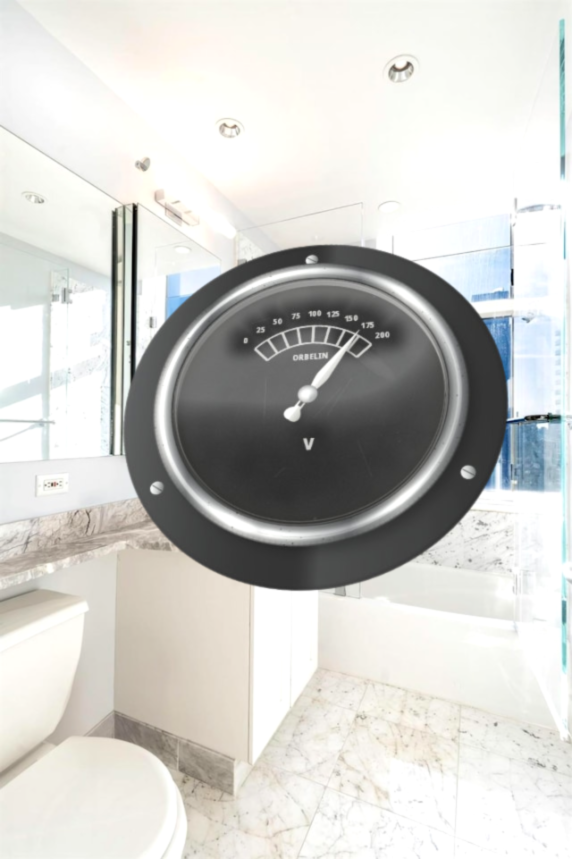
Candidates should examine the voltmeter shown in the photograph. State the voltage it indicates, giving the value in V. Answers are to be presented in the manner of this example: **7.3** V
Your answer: **175** V
